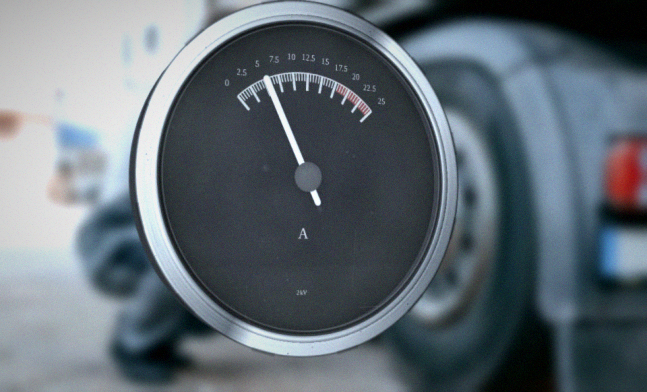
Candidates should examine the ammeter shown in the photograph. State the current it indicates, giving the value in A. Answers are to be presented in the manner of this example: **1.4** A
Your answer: **5** A
